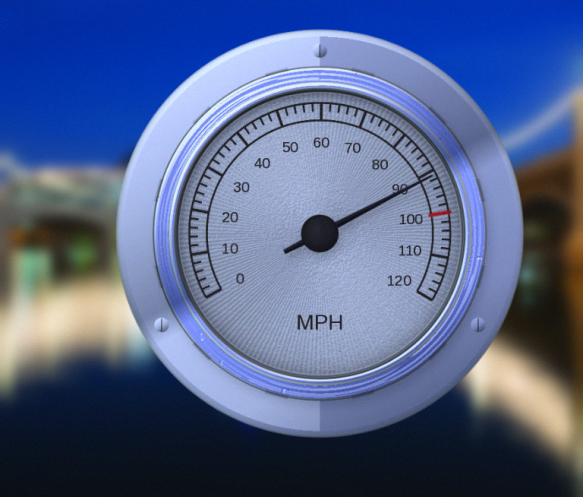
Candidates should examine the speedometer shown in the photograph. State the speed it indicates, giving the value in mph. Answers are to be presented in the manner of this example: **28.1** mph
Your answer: **91** mph
